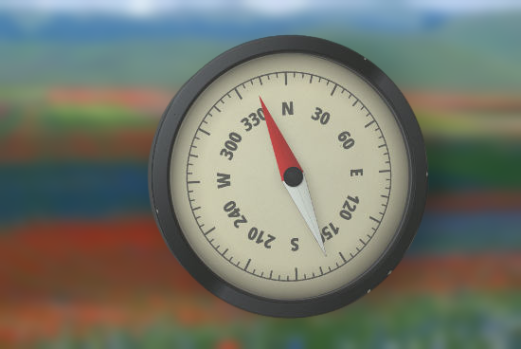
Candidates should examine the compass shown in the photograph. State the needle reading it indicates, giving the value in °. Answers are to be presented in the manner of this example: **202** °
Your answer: **340** °
